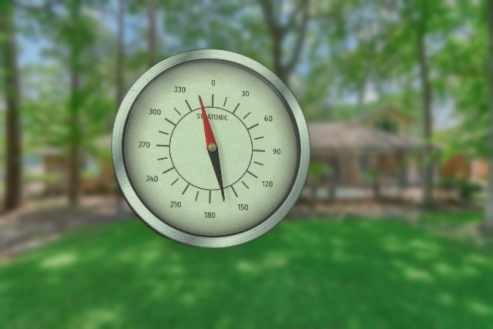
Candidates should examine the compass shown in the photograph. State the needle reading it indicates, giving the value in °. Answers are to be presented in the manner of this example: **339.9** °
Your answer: **345** °
